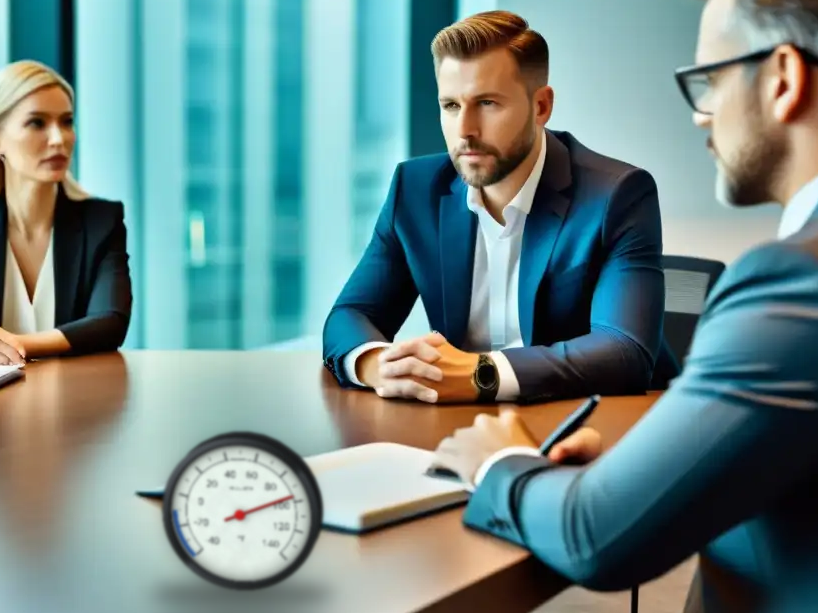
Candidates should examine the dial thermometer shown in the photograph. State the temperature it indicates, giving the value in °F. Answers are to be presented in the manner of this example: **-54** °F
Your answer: **95** °F
